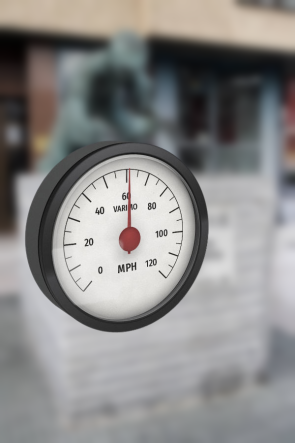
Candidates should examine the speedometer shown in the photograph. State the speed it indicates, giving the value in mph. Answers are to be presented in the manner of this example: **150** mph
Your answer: **60** mph
